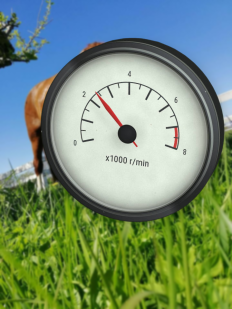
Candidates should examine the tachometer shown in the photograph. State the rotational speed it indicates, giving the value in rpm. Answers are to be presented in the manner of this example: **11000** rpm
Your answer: **2500** rpm
